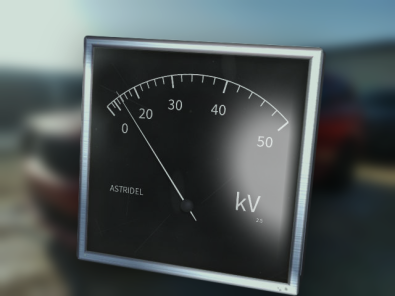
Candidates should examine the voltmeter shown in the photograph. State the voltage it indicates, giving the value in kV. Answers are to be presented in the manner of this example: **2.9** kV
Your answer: **14** kV
